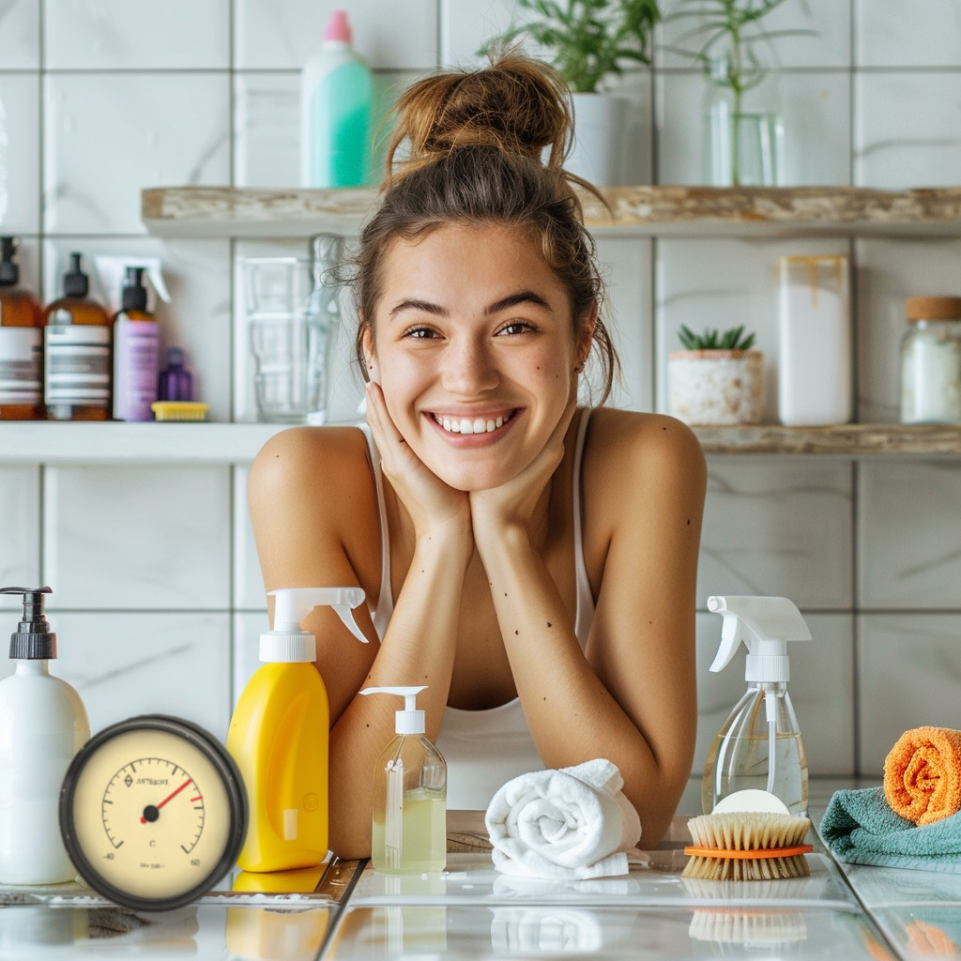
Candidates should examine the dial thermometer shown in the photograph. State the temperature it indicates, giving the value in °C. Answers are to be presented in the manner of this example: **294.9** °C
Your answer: **28** °C
